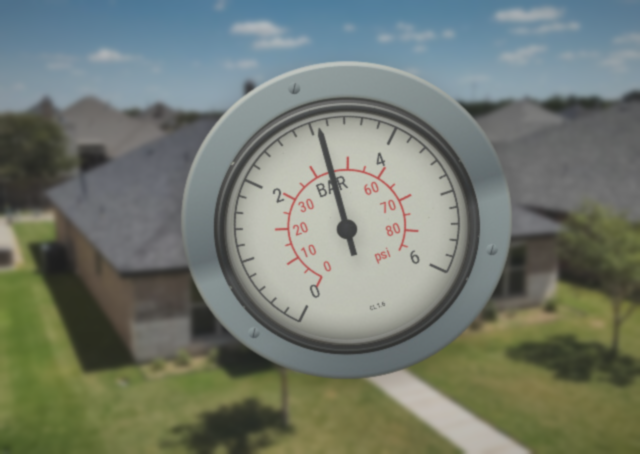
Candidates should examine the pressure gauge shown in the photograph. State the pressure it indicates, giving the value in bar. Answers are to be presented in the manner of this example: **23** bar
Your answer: **3.1** bar
